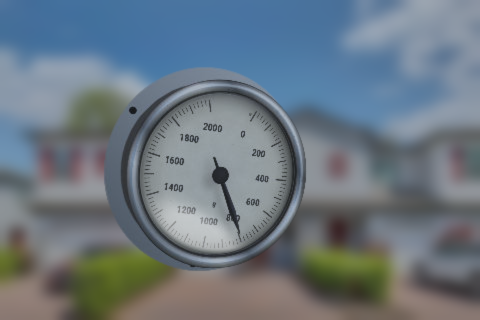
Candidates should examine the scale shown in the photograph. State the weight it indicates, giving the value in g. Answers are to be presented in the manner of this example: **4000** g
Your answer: **800** g
